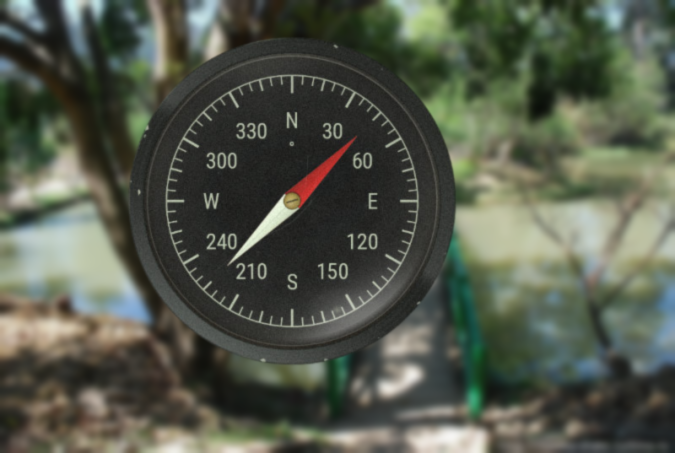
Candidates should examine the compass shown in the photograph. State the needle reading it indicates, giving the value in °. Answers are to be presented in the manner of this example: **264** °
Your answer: **45** °
